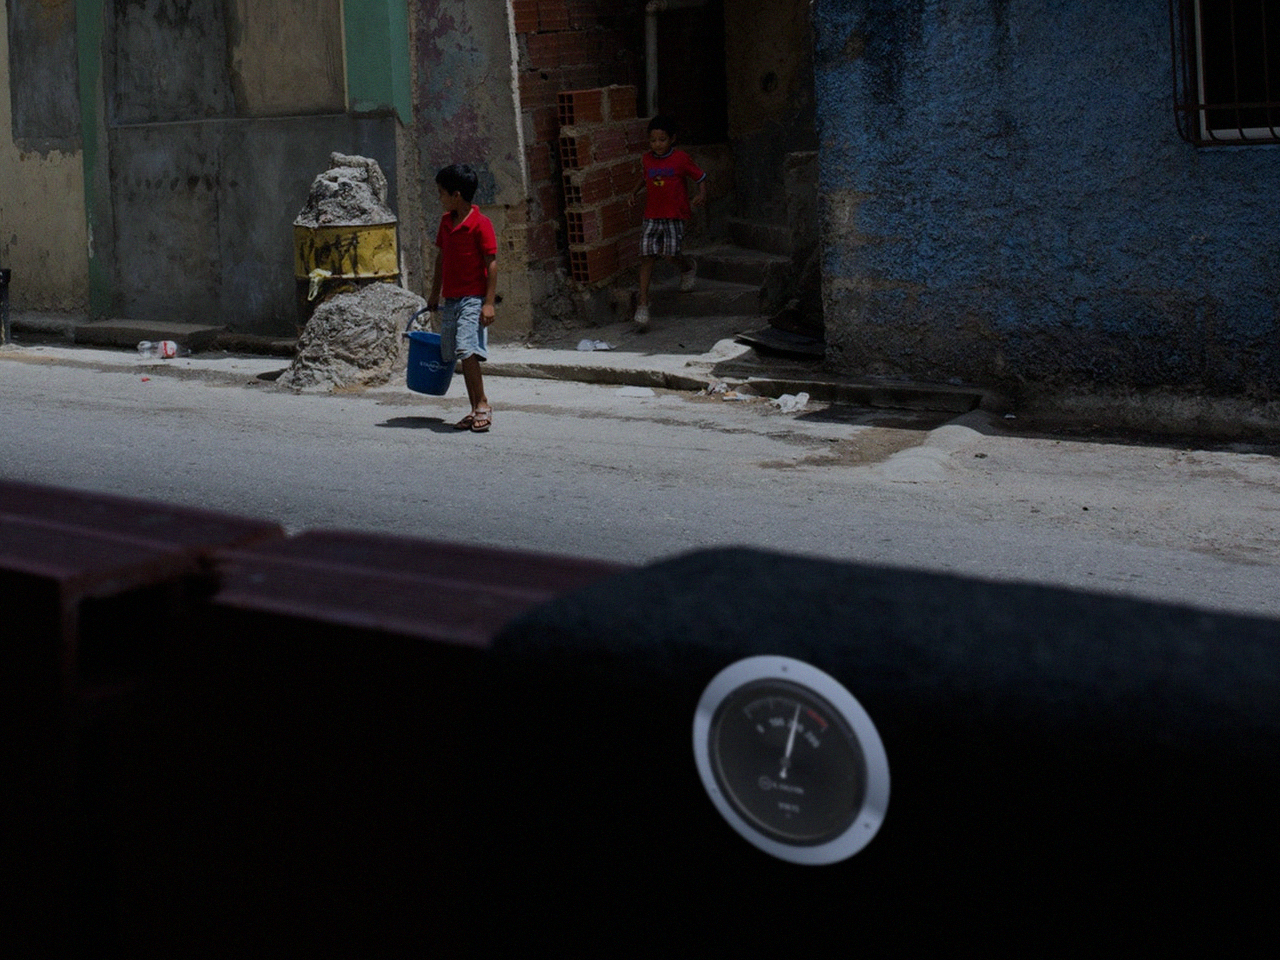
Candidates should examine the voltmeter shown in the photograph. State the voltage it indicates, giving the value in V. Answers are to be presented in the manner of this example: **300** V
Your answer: **200** V
